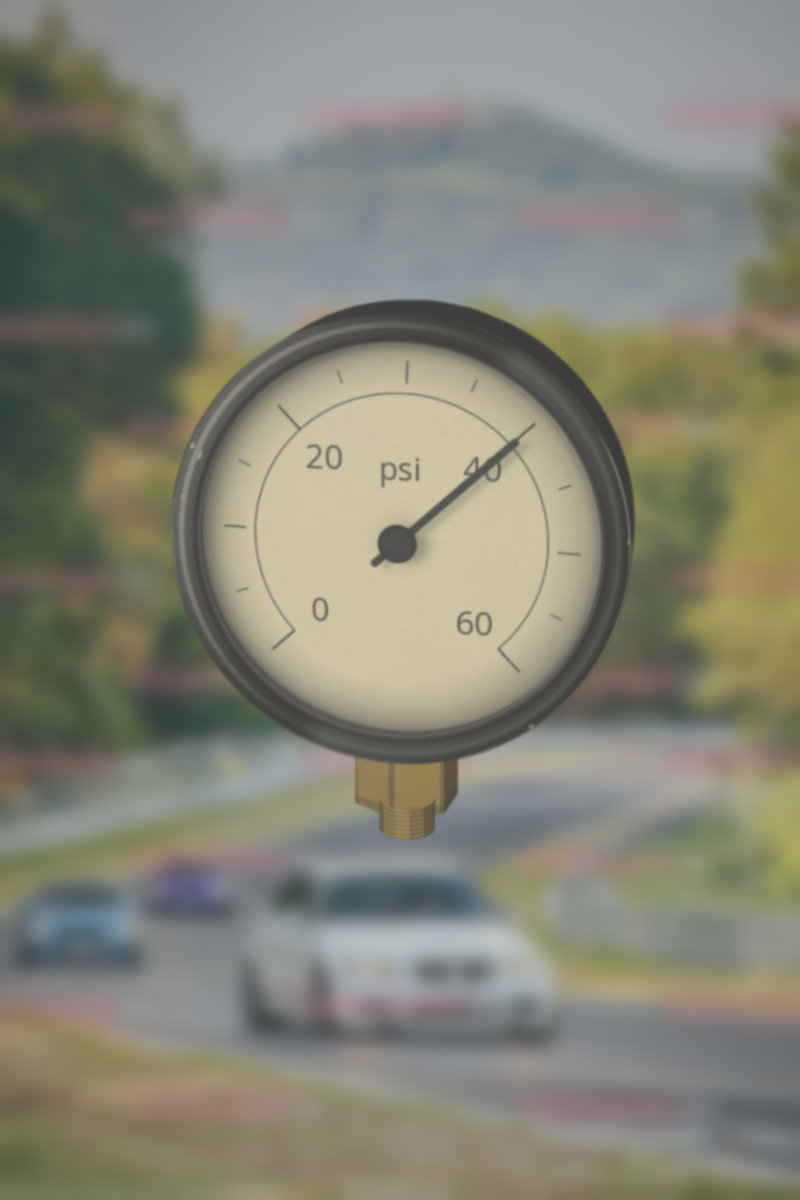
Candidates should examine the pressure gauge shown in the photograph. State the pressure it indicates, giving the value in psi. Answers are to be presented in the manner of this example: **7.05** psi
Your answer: **40** psi
